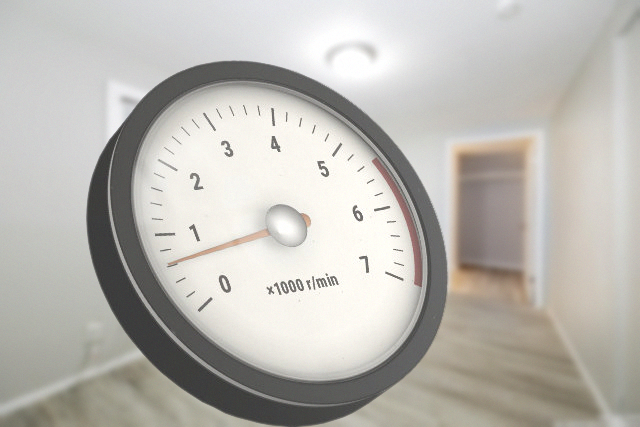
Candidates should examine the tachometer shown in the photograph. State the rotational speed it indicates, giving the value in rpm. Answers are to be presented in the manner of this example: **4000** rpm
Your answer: **600** rpm
